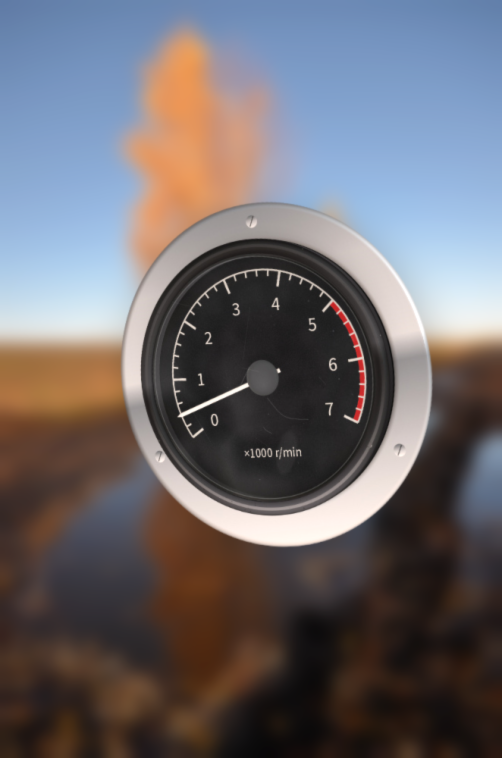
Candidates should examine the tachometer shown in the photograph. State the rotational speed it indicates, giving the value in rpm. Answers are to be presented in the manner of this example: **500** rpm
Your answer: **400** rpm
